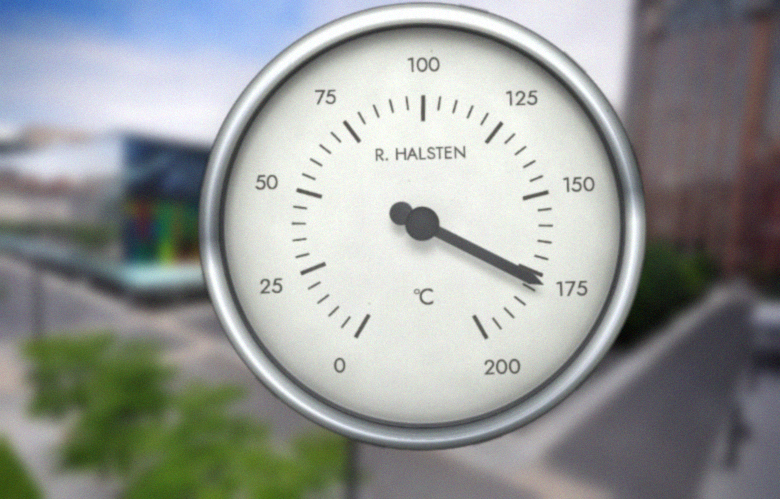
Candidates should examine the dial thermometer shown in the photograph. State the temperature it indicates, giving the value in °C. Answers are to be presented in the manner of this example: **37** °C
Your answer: **177.5** °C
